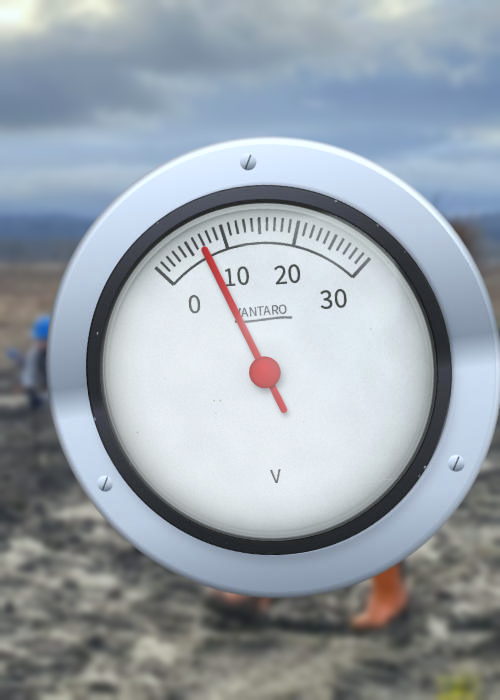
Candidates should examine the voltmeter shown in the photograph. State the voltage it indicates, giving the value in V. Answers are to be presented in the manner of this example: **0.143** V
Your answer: **7** V
